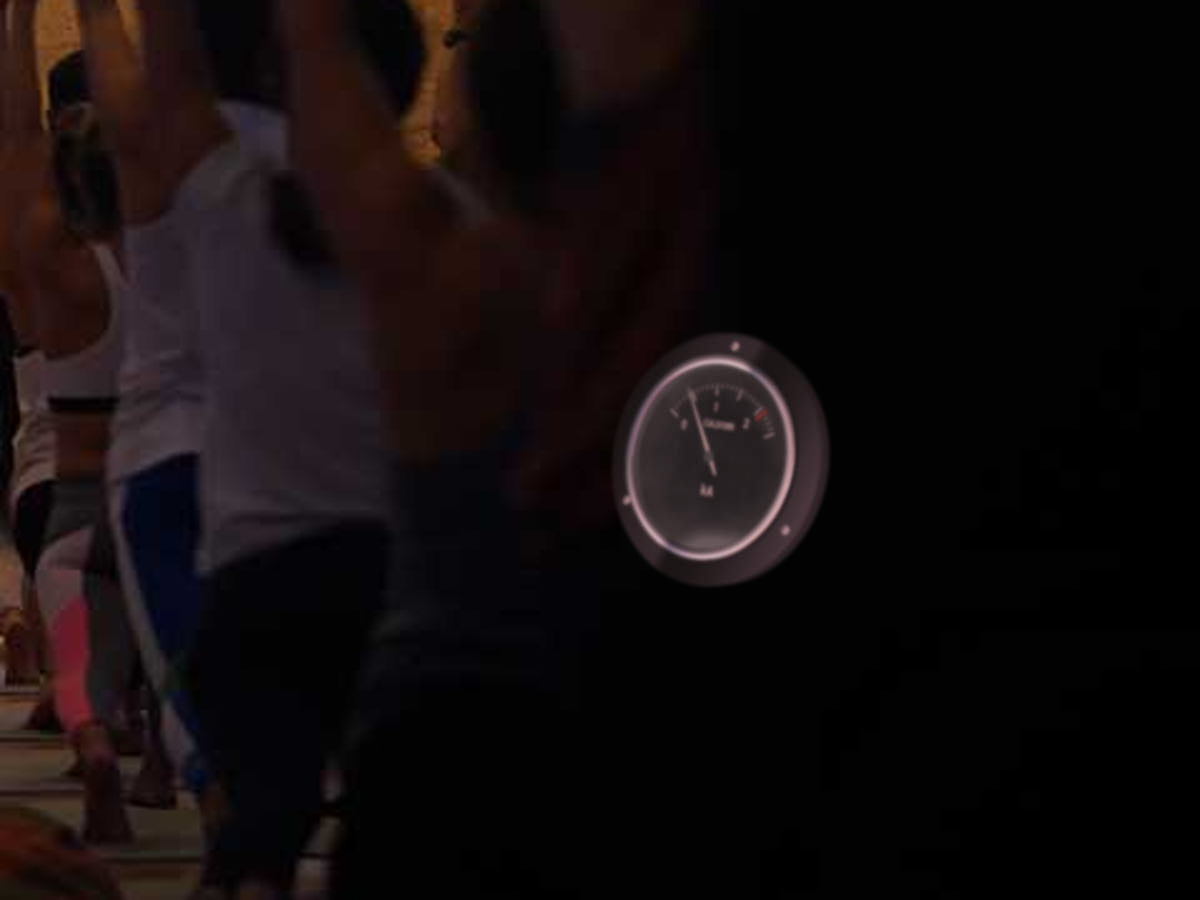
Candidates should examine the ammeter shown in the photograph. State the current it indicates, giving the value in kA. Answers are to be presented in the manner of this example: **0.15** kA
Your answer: **0.5** kA
